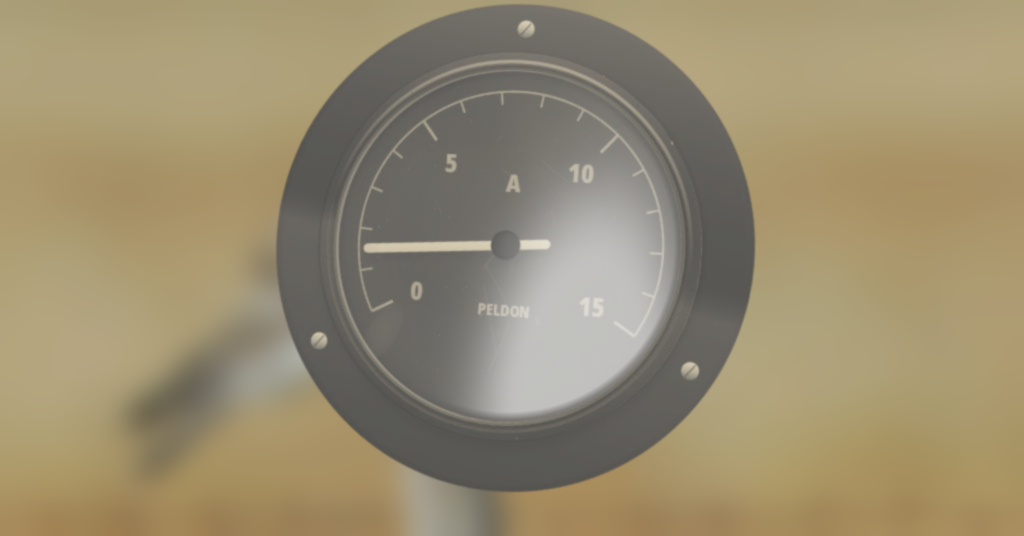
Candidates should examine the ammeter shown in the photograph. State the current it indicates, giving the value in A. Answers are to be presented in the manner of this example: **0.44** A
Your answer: **1.5** A
